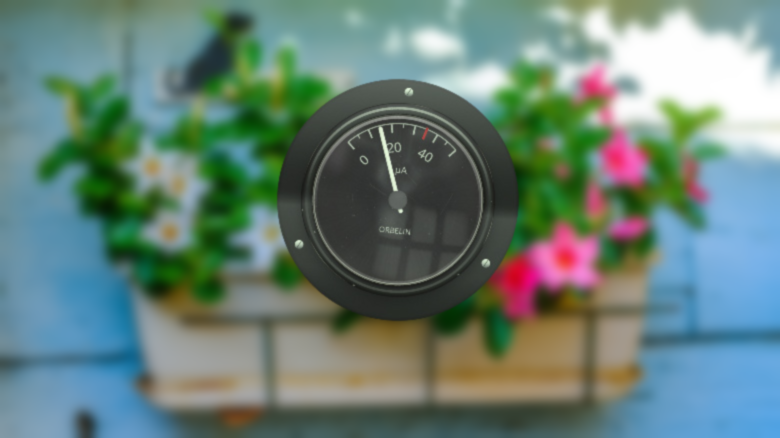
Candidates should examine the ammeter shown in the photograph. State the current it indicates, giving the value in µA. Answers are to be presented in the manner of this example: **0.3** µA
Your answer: **15** µA
